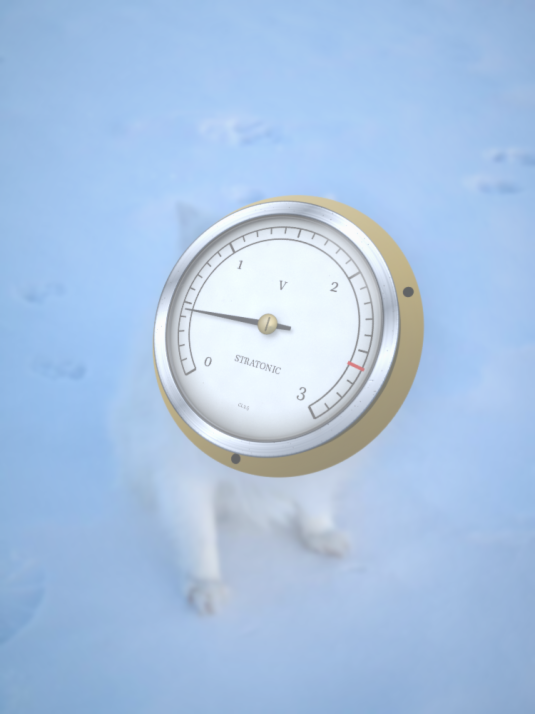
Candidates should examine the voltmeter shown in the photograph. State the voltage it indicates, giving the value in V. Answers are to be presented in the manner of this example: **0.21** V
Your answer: **0.45** V
